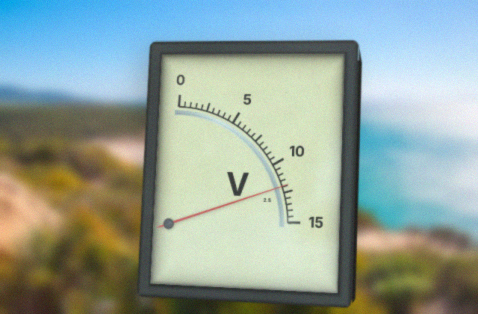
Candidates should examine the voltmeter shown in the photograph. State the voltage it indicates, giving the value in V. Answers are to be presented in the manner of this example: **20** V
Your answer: **12** V
